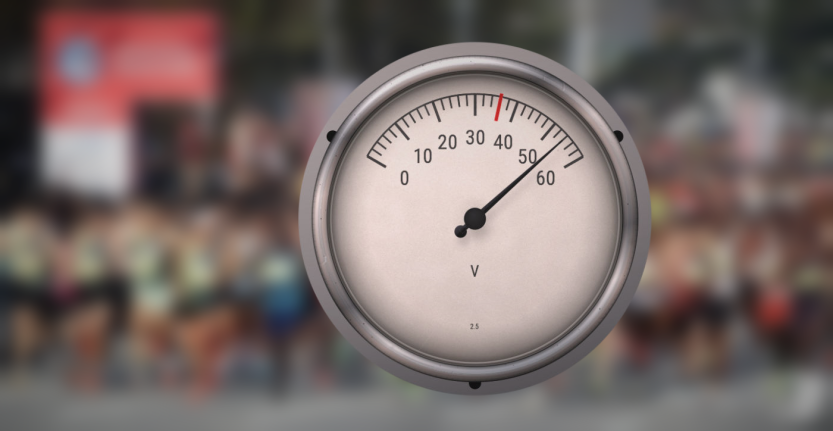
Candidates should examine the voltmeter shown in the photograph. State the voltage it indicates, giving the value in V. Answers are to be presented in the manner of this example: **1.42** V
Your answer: **54** V
